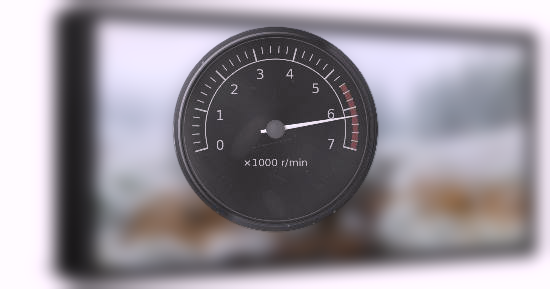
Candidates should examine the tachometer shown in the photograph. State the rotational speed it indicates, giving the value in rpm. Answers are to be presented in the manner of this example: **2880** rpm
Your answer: **6200** rpm
